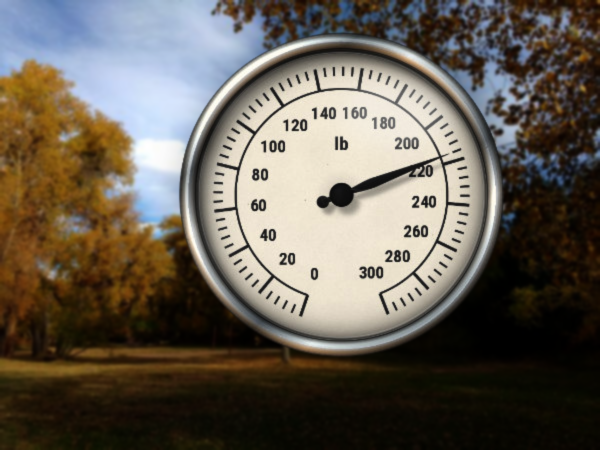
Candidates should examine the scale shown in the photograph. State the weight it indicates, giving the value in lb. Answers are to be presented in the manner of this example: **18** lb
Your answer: **216** lb
